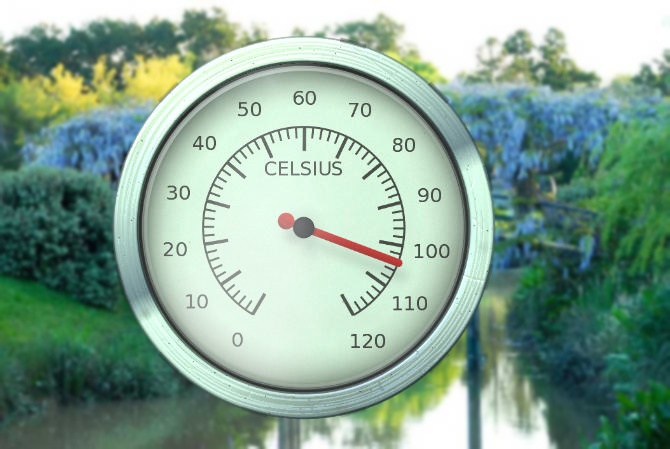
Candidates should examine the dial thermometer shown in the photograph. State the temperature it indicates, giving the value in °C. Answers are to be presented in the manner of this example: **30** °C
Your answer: **104** °C
